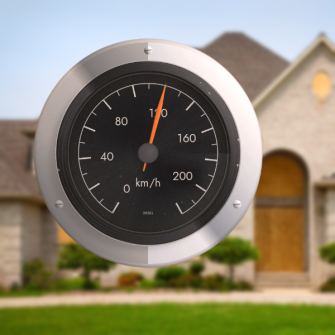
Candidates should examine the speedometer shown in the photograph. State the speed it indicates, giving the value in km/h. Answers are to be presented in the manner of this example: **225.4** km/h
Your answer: **120** km/h
